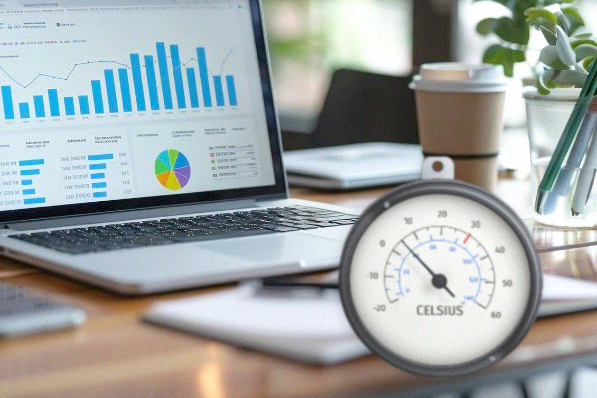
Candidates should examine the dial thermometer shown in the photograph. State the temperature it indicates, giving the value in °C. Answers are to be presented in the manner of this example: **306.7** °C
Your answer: **5** °C
